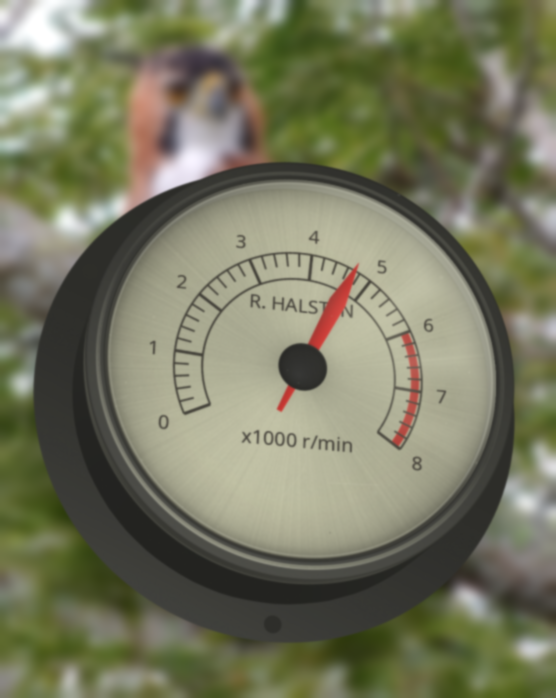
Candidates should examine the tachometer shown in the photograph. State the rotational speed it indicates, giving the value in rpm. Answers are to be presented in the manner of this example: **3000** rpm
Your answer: **4700** rpm
